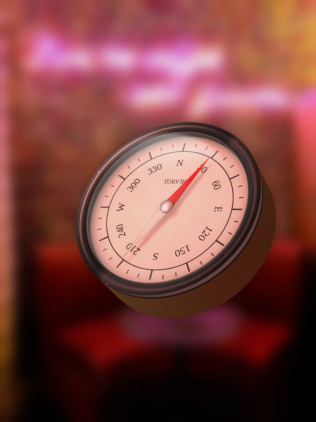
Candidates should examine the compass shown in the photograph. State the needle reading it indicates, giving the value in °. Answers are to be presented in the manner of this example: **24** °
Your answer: **30** °
